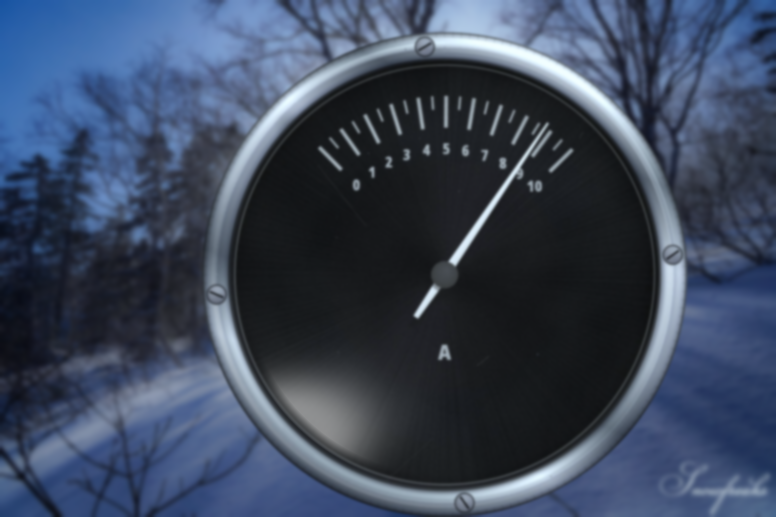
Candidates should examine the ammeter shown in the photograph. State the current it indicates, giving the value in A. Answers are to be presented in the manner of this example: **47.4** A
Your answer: **8.75** A
